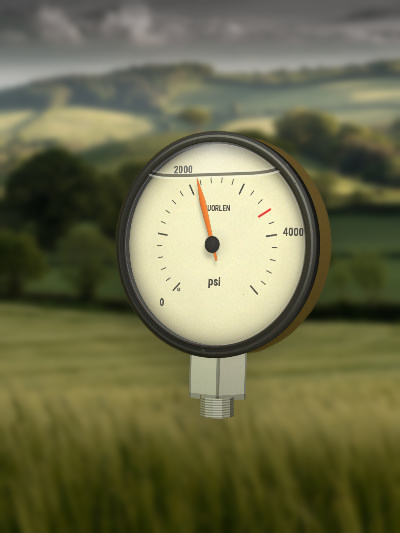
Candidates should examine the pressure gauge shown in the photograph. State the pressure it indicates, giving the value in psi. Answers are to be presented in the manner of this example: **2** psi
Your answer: **2200** psi
